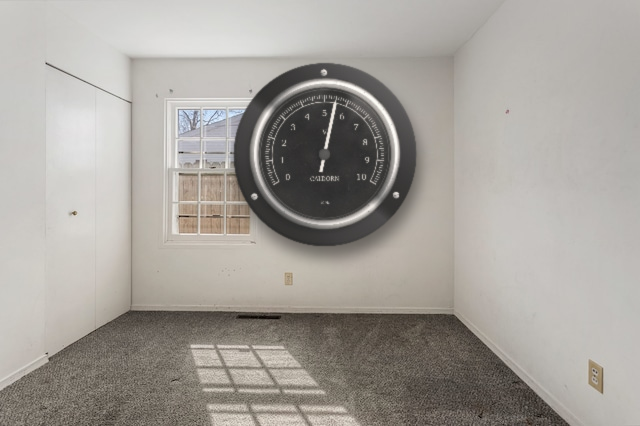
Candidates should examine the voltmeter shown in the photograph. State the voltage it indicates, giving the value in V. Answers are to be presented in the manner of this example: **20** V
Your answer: **5.5** V
